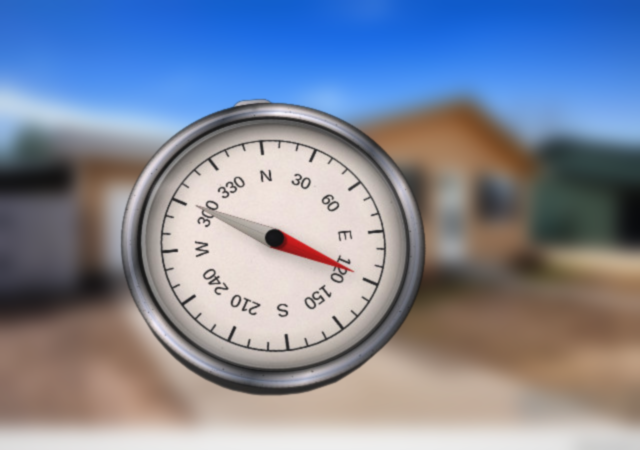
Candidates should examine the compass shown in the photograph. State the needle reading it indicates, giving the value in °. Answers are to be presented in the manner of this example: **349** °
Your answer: **120** °
